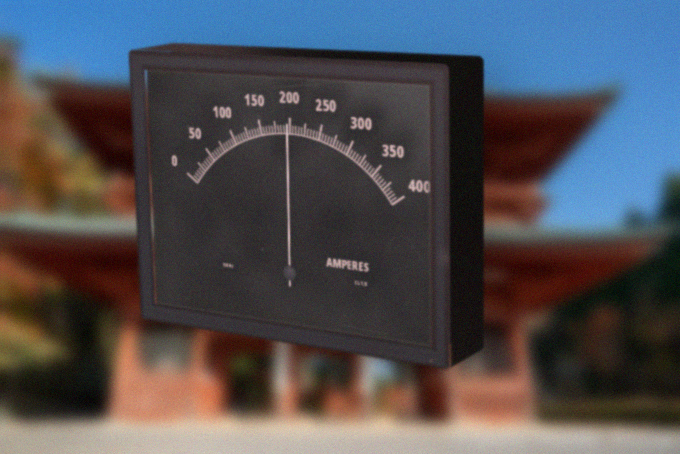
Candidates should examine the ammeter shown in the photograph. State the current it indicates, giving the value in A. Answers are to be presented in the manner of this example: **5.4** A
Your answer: **200** A
